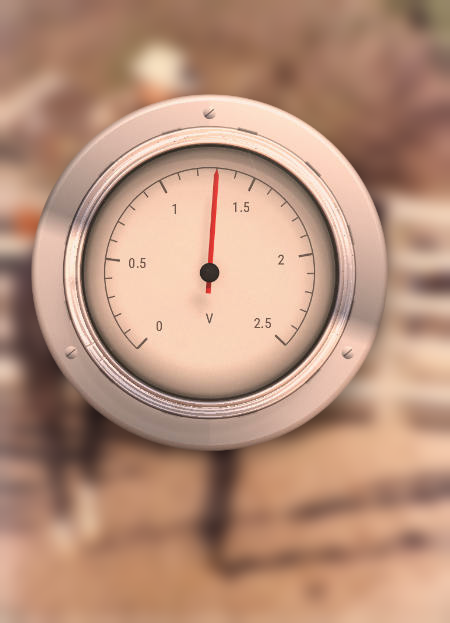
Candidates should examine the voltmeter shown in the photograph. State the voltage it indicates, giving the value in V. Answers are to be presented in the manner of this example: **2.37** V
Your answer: **1.3** V
